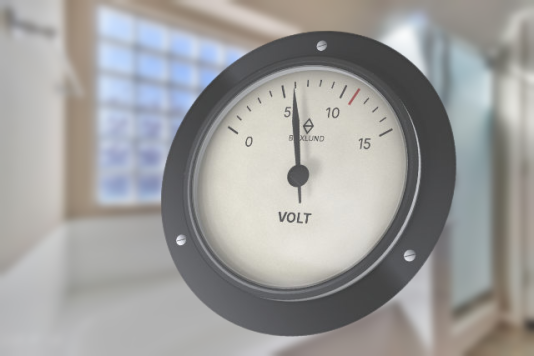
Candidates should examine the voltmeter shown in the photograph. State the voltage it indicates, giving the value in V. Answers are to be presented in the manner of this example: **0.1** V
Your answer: **6** V
